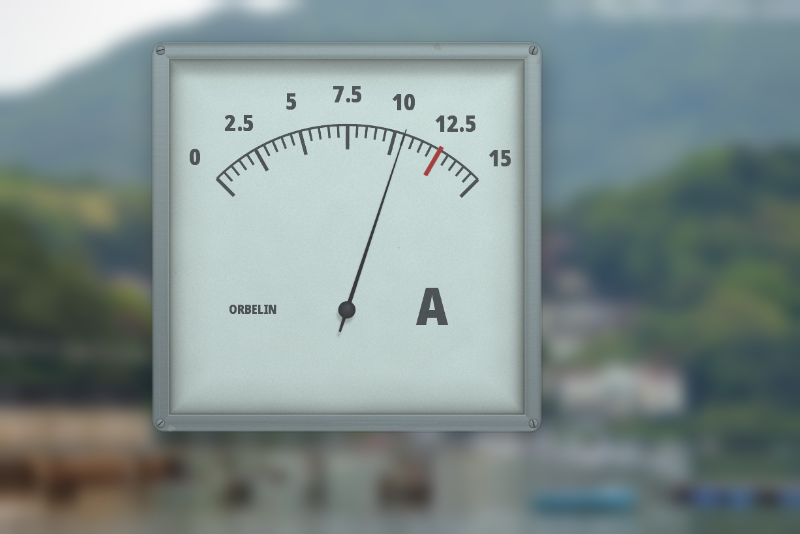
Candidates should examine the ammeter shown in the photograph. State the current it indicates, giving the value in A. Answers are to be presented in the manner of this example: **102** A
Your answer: **10.5** A
